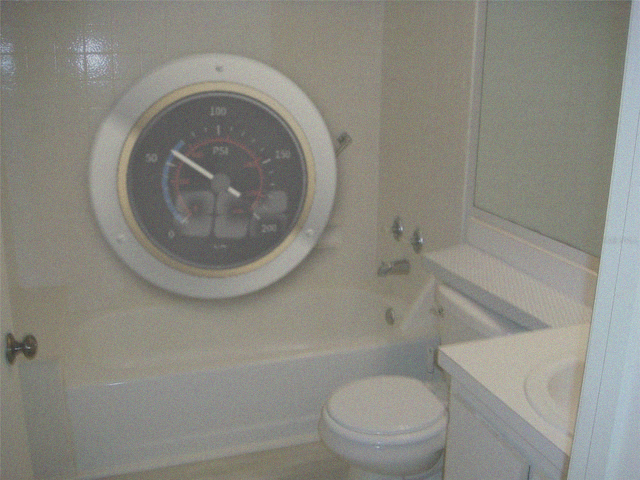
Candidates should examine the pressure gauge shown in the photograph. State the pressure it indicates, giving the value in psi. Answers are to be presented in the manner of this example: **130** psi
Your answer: **60** psi
